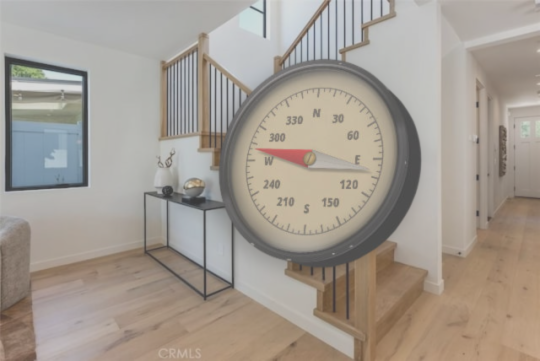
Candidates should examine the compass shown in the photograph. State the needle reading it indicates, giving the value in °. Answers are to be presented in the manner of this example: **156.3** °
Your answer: **280** °
